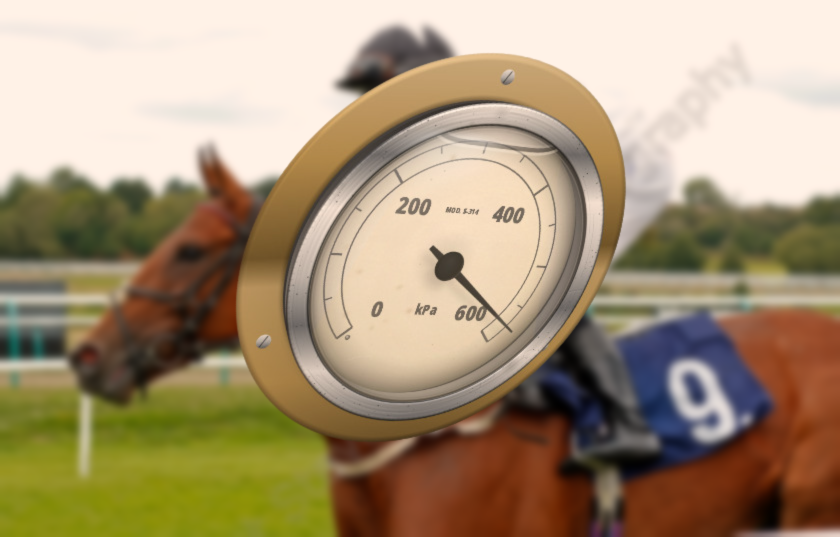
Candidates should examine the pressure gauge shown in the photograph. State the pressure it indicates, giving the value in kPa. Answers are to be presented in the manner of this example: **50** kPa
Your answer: **575** kPa
